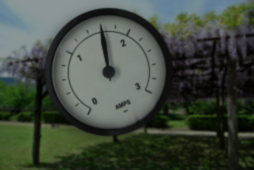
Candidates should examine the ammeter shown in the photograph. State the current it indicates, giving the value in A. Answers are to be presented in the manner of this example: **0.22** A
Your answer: **1.6** A
